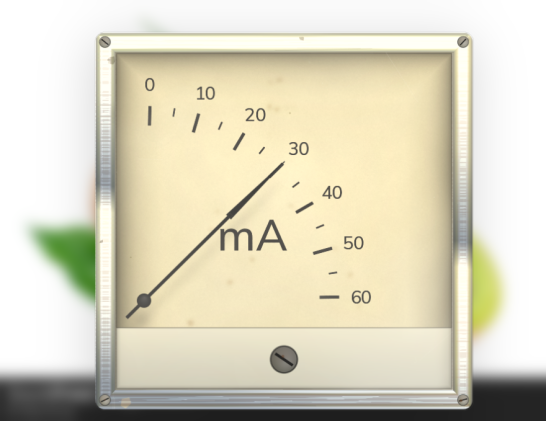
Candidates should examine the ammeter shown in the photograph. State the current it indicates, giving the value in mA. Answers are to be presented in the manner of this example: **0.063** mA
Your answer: **30** mA
